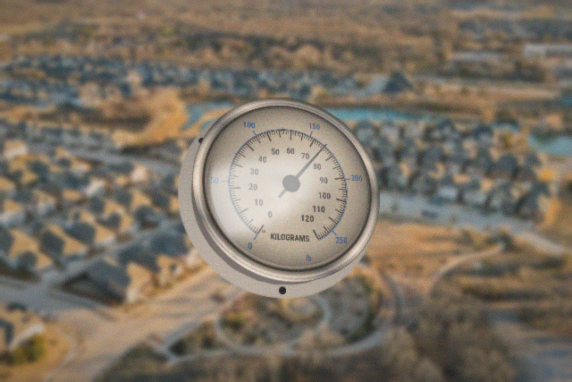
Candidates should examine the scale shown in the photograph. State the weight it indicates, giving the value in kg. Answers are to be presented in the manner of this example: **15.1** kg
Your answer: **75** kg
